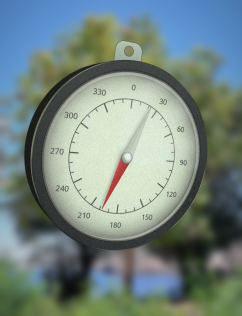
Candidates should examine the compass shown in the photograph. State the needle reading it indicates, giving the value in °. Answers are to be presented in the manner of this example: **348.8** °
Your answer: **200** °
